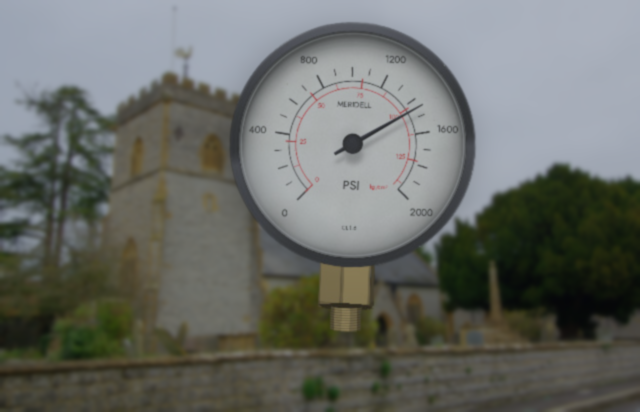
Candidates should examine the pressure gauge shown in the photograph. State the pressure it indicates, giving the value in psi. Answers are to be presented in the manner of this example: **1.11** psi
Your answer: **1450** psi
